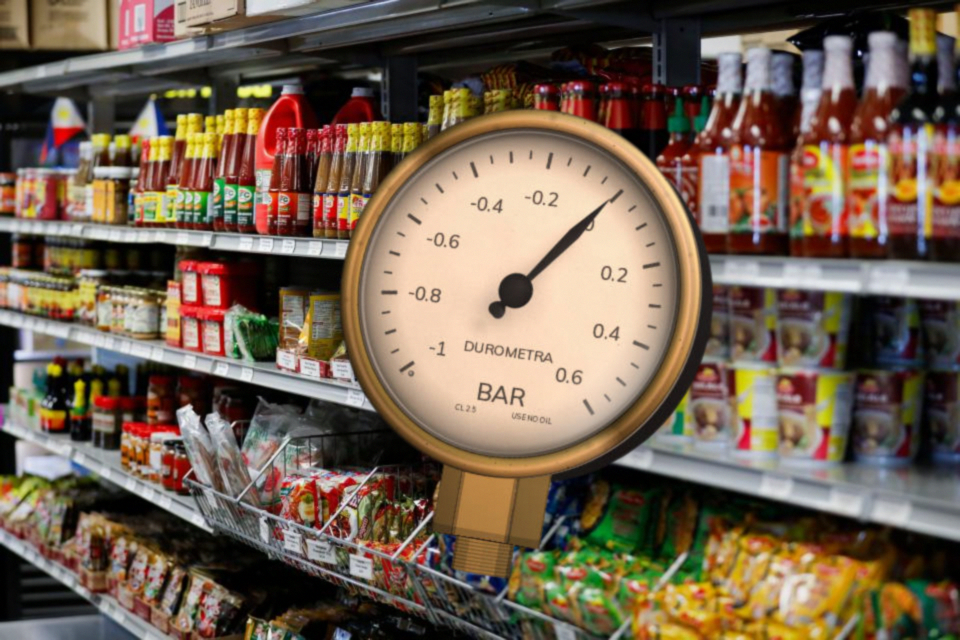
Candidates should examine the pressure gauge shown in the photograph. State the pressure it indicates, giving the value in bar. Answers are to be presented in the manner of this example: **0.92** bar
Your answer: **0** bar
